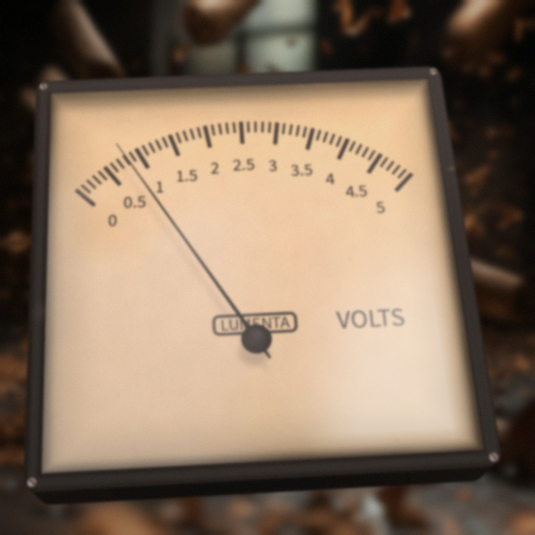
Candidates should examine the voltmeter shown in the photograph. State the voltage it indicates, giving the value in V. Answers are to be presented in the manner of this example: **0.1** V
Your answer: **0.8** V
